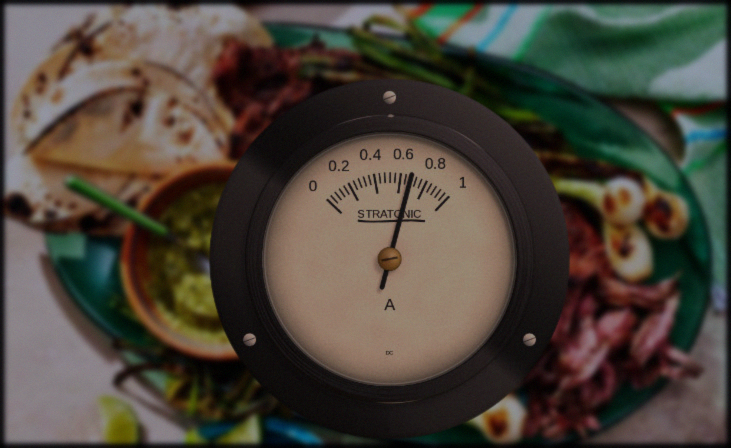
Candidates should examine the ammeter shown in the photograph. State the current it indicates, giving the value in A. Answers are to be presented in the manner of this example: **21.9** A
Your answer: **0.68** A
